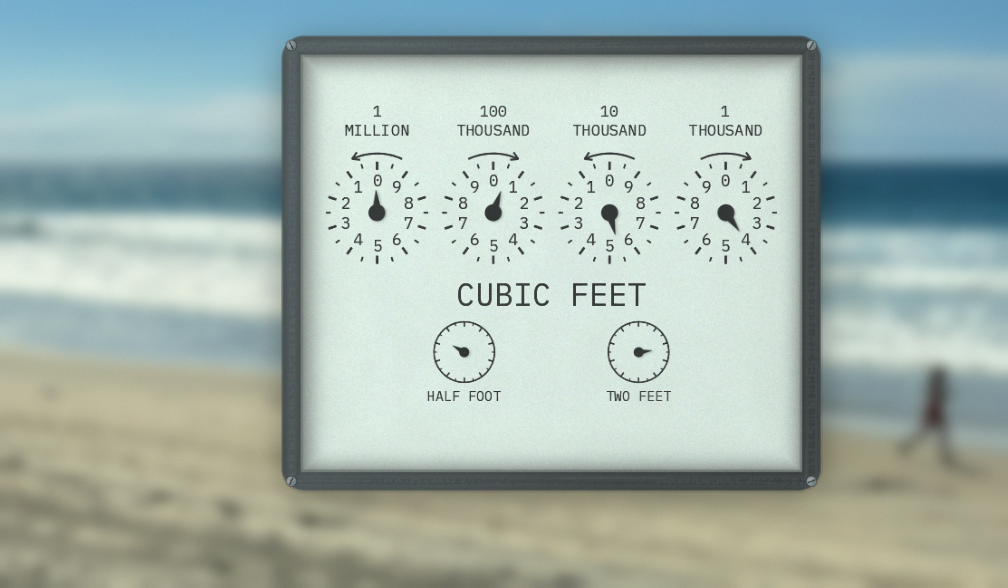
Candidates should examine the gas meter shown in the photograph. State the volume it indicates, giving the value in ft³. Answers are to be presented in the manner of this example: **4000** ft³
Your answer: **5400** ft³
